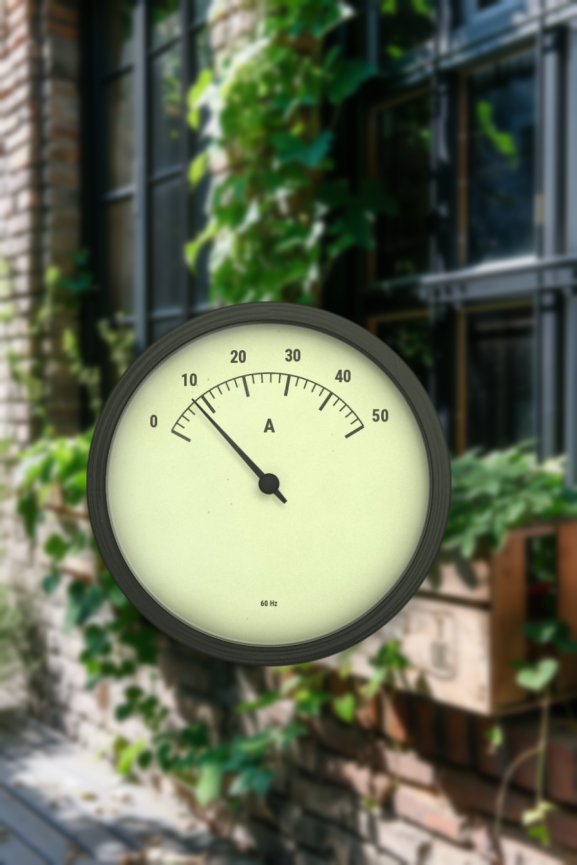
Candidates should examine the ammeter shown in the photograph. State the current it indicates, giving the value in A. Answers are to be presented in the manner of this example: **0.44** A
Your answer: **8** A
